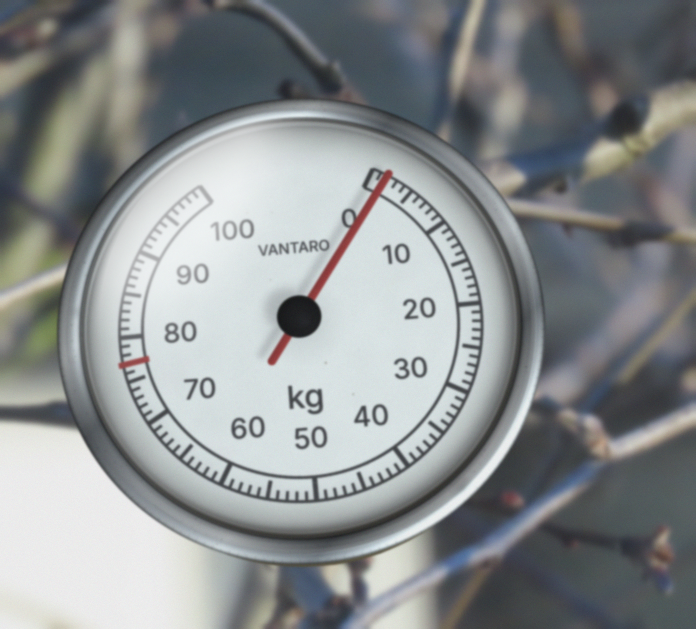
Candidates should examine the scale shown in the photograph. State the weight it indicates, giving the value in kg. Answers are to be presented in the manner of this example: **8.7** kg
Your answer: **2** kg
